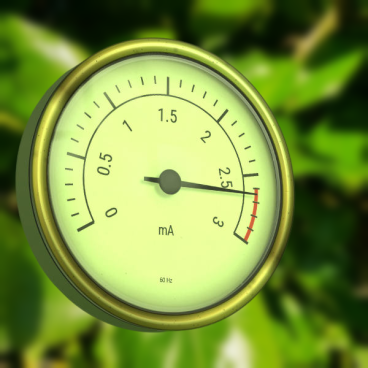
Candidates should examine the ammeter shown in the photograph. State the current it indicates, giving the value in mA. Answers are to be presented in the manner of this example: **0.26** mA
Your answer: **2.65** mA
